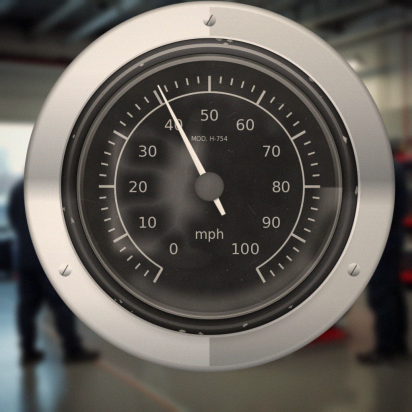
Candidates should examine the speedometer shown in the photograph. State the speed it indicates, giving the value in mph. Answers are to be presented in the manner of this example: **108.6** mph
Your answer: **41** mph
